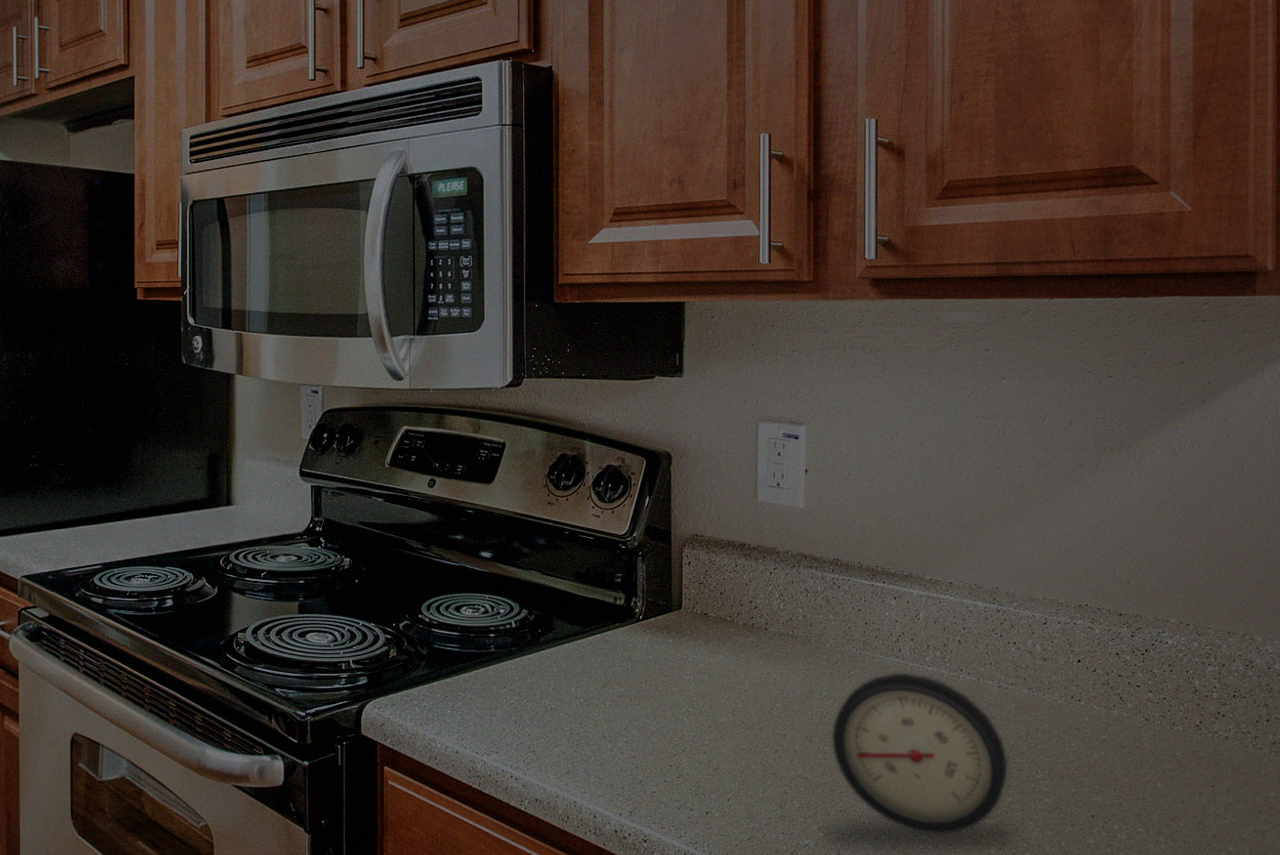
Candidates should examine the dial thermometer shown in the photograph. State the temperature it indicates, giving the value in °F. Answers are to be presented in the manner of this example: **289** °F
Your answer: **-20** °F
